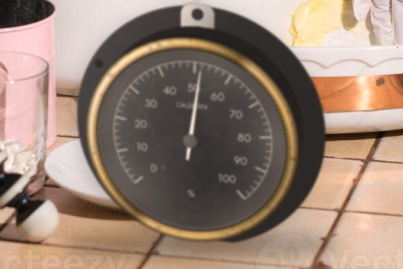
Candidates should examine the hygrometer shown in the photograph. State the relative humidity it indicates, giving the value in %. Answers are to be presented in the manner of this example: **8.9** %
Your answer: **52** %
